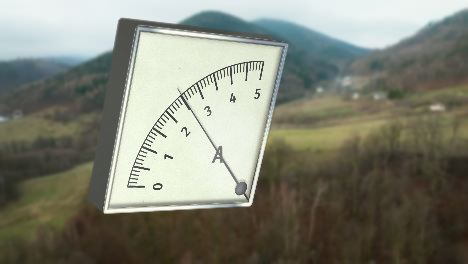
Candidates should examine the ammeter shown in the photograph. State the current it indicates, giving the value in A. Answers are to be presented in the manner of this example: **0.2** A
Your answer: **2.5** A
